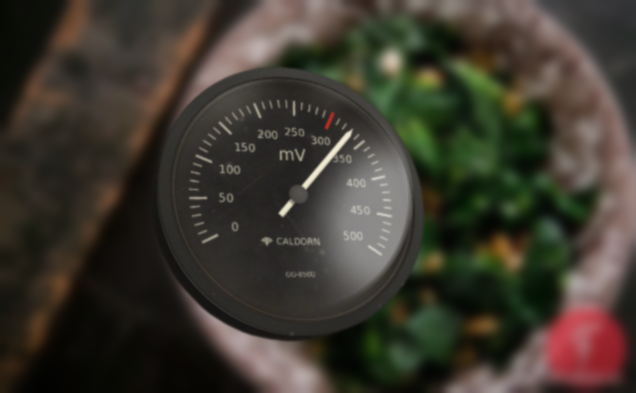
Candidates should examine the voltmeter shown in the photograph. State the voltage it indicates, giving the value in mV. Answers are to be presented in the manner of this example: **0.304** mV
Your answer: **330** mV
